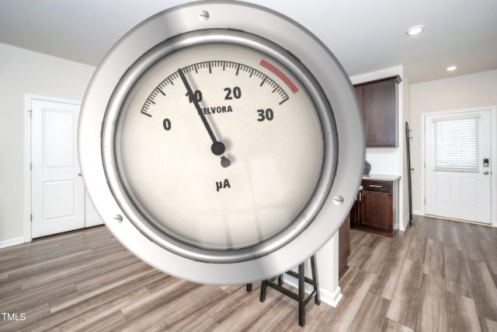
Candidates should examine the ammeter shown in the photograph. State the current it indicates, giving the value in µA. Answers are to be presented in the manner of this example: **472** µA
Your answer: **10** µA
